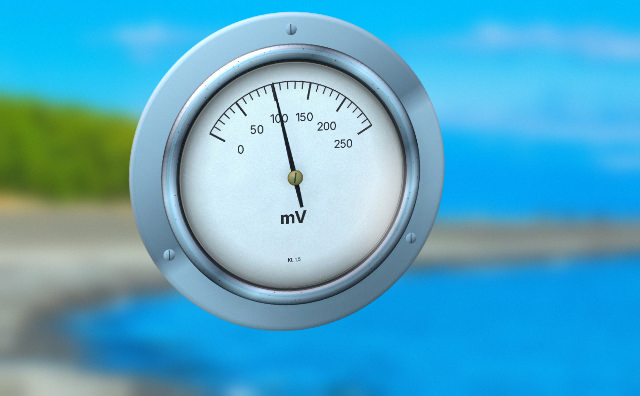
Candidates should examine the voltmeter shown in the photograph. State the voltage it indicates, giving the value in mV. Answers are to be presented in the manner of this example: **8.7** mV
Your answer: **100** mV
